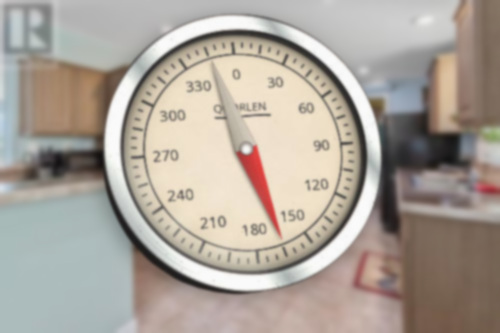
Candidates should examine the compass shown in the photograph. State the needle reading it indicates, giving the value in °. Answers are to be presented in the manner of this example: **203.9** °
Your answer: **165** °
